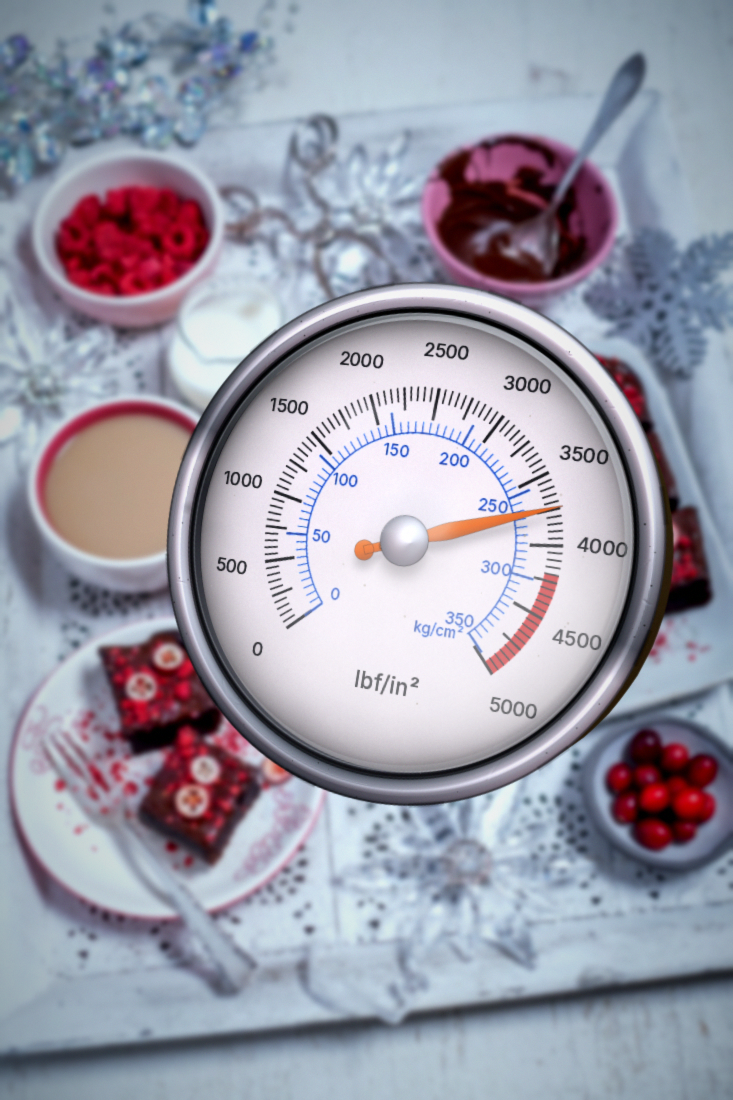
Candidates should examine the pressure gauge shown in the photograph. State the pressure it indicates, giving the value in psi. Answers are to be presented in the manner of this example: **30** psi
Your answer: **3750** psi
